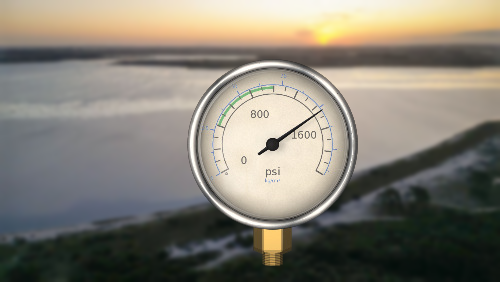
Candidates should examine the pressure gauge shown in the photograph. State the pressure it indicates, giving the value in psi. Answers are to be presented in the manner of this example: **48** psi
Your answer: **1450** psi
